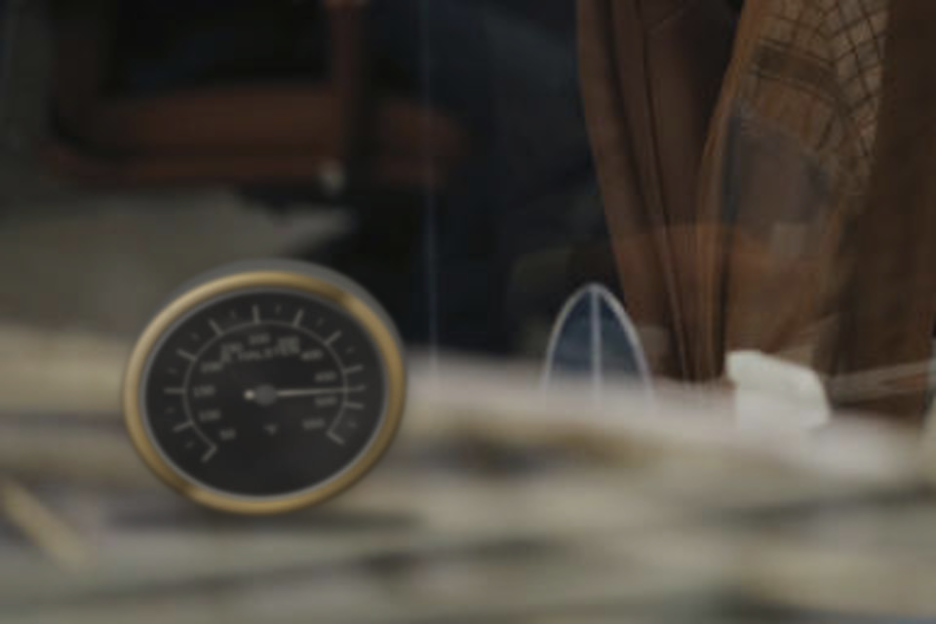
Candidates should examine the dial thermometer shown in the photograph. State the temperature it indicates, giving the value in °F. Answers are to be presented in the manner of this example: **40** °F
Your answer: **475** °F
